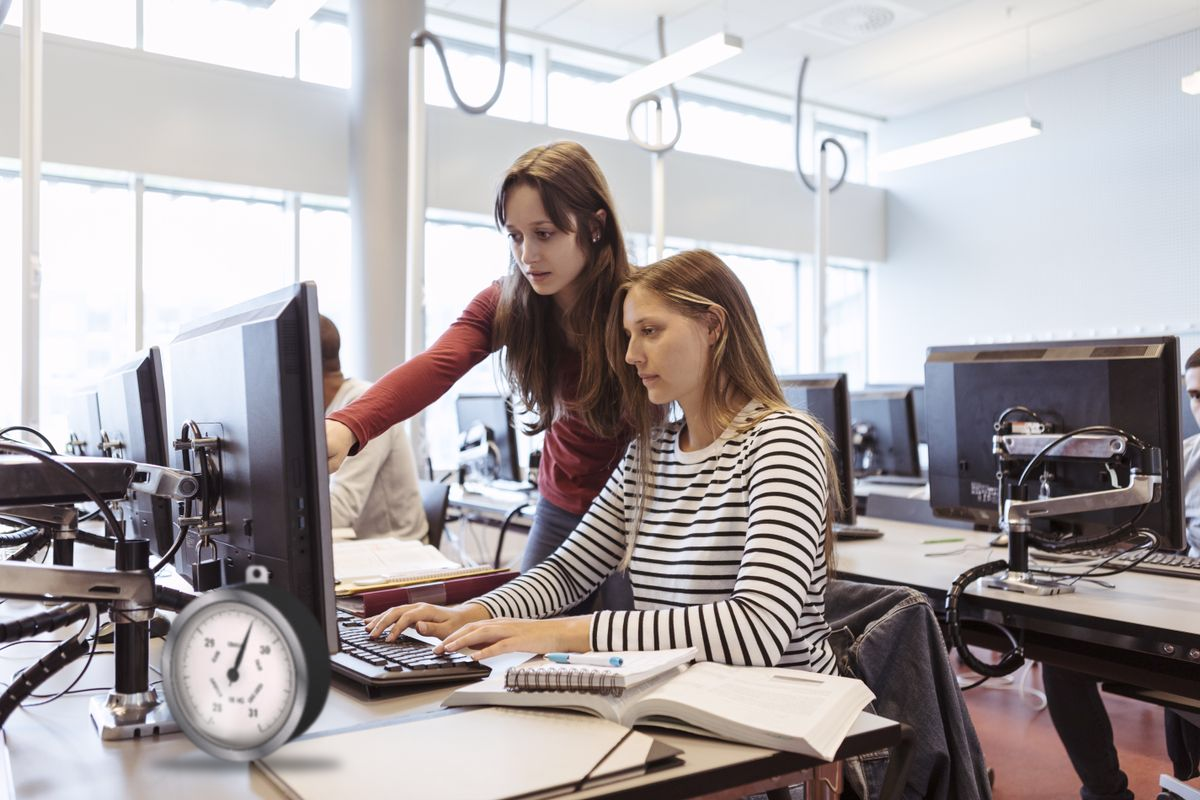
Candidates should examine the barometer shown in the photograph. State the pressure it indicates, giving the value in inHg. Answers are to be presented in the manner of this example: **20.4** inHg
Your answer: **29.7** inHg
